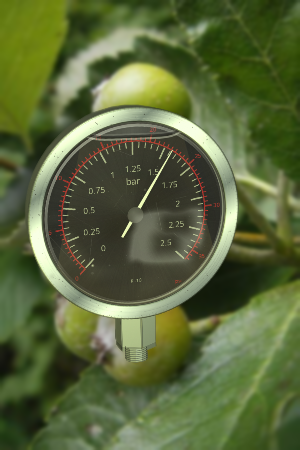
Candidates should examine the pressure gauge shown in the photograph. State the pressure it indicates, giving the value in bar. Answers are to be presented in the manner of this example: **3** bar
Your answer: **1.55** bar
